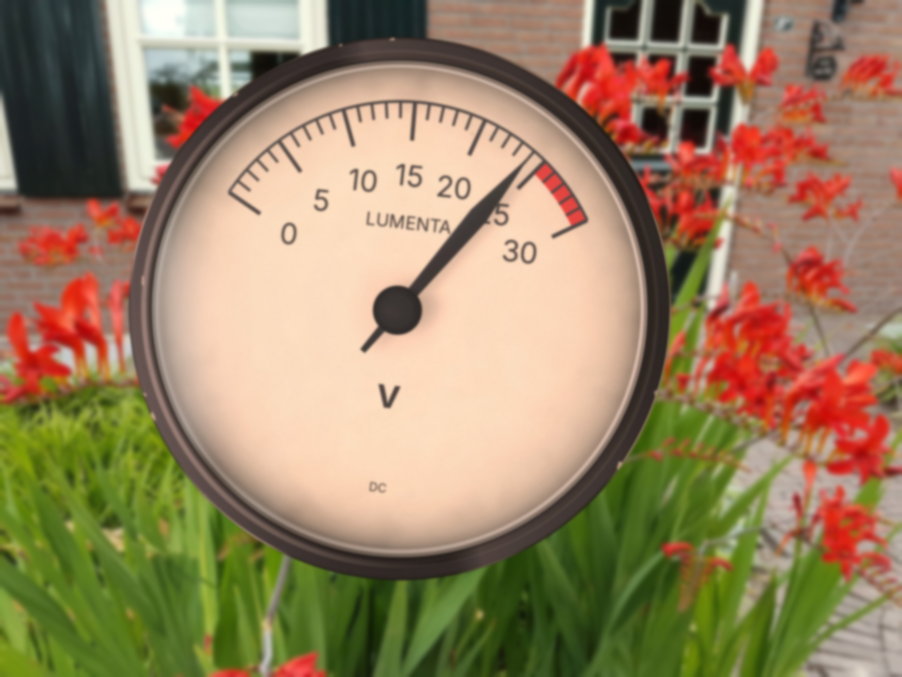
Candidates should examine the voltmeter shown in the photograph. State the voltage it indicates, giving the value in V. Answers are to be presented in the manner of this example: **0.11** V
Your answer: **24** V
